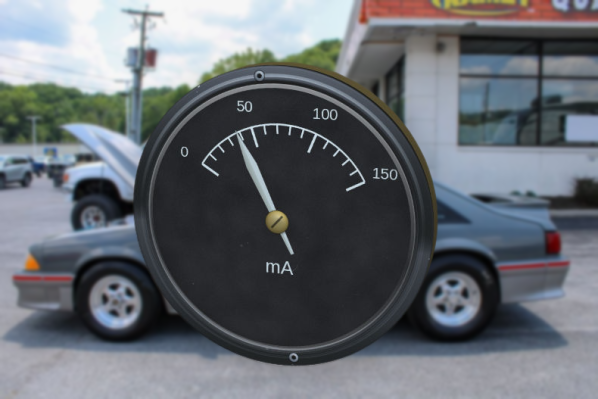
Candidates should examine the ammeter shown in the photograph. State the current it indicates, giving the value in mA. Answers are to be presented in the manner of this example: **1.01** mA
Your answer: **40** mA
